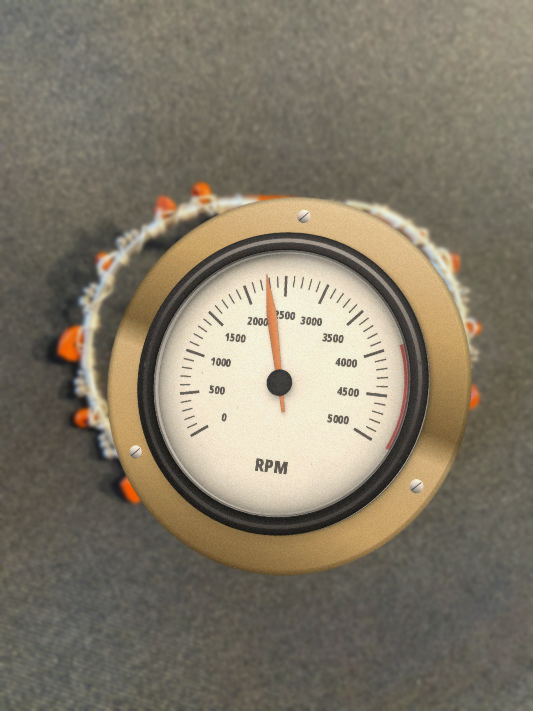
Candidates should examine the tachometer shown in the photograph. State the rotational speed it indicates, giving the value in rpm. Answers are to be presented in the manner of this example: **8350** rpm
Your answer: **2300** rpm
